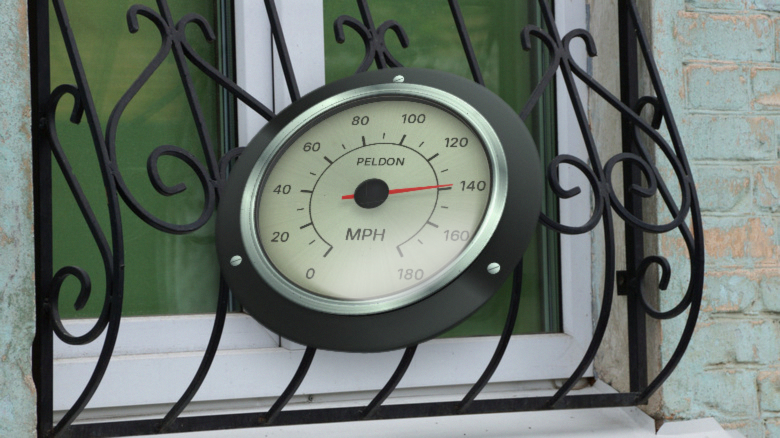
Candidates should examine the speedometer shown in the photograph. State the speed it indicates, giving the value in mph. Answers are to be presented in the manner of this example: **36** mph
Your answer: **140** mph
